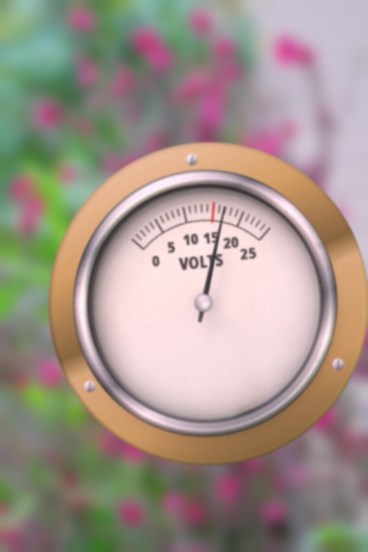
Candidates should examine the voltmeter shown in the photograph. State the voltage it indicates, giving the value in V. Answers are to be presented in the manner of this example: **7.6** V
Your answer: **17** V
